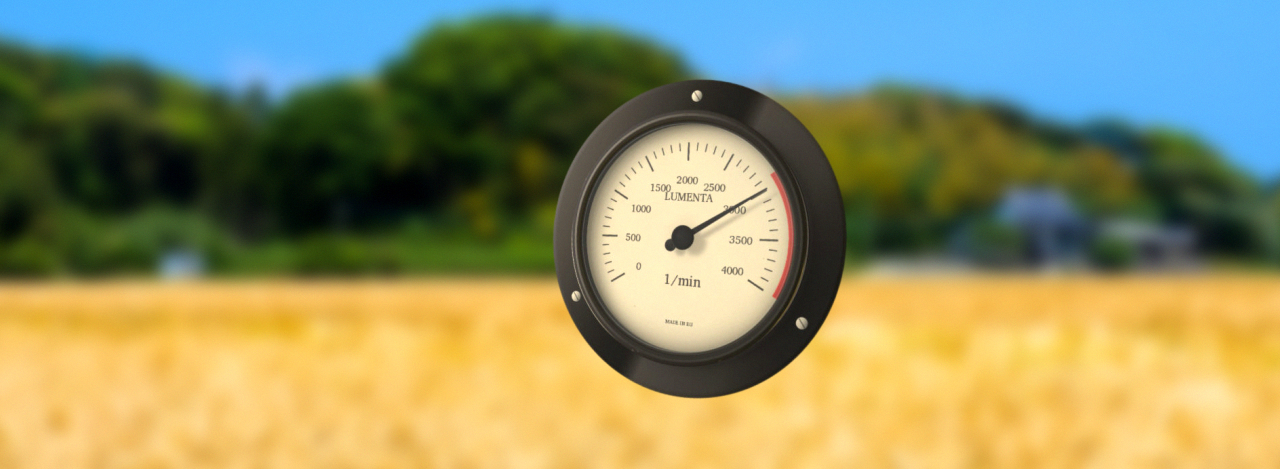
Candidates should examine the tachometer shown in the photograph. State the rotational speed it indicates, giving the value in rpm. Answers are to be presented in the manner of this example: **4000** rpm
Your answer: **3000** rpm
